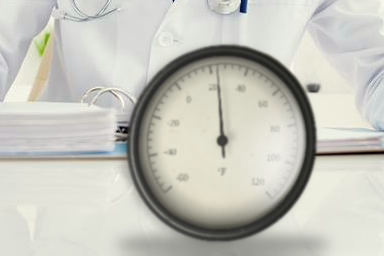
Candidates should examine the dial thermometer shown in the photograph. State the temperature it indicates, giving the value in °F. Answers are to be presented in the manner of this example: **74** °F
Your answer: **24** °F
